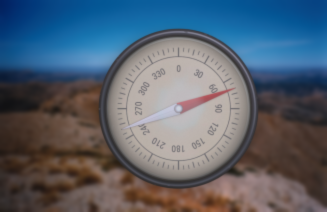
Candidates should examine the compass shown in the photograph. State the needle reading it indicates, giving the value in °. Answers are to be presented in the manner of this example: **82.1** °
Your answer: **70** °
